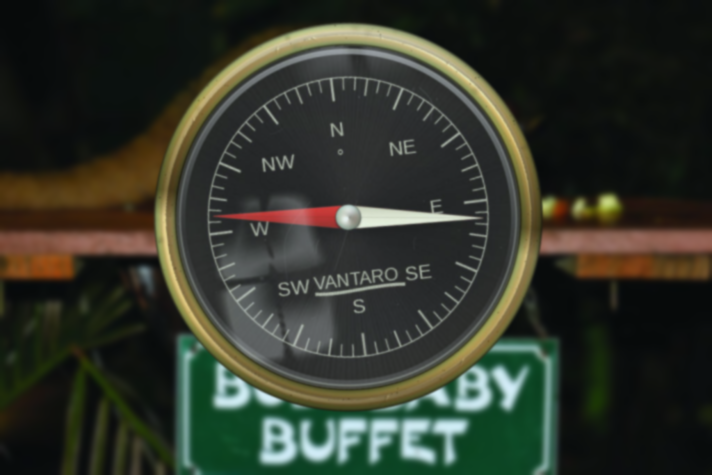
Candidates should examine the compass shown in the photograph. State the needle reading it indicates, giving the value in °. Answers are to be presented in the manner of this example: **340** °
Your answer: **277.5** °
